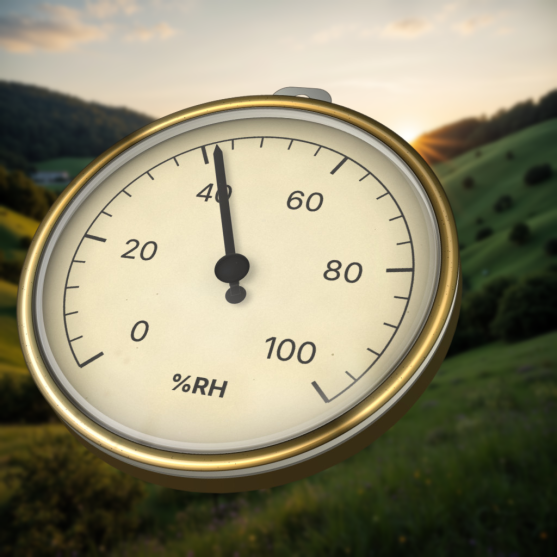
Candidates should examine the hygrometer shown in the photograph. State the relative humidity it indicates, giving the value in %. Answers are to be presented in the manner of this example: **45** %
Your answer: **42** %
